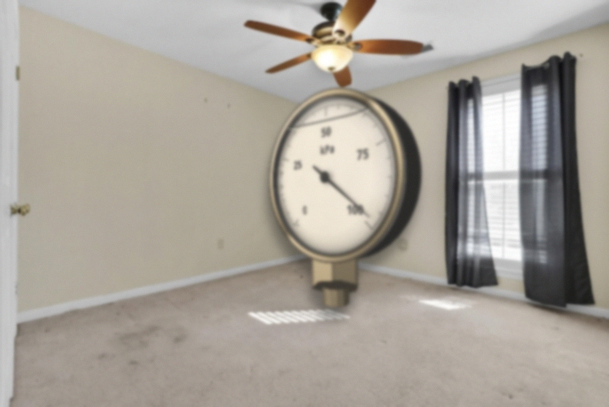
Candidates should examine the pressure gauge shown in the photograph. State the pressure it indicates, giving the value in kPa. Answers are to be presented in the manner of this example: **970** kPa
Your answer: **97.5** kPa
